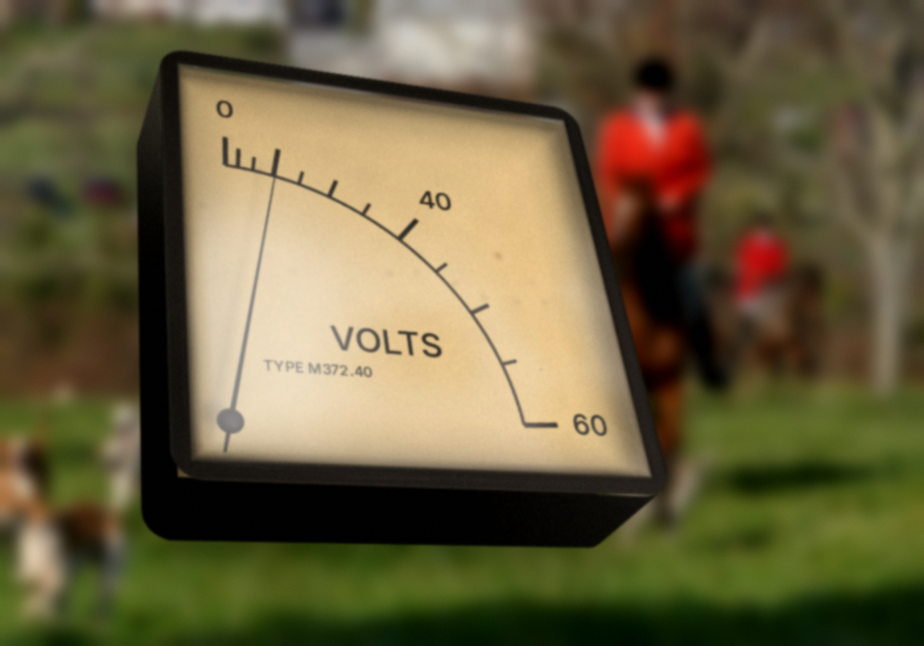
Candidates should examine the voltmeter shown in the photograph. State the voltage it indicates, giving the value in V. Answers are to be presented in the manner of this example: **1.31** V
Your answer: **20** V
